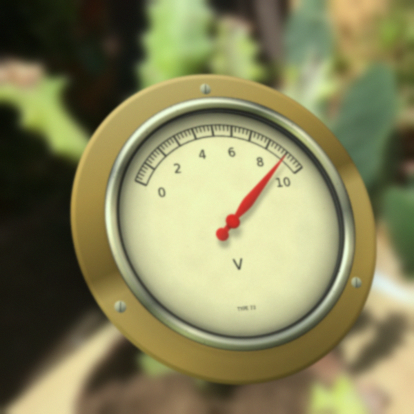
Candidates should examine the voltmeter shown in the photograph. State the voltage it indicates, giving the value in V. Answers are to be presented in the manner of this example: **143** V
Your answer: **9** V
